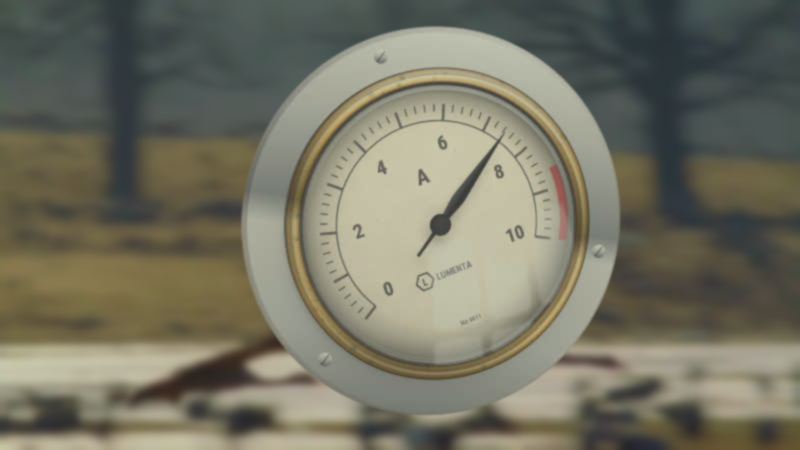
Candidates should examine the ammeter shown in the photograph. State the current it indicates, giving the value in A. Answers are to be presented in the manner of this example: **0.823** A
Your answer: **7.4** A
